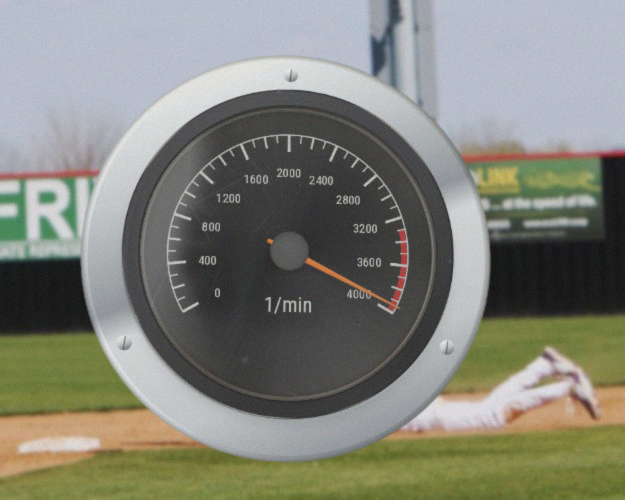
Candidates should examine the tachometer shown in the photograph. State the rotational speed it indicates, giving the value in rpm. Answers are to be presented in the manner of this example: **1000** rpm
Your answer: **3950** rpm
